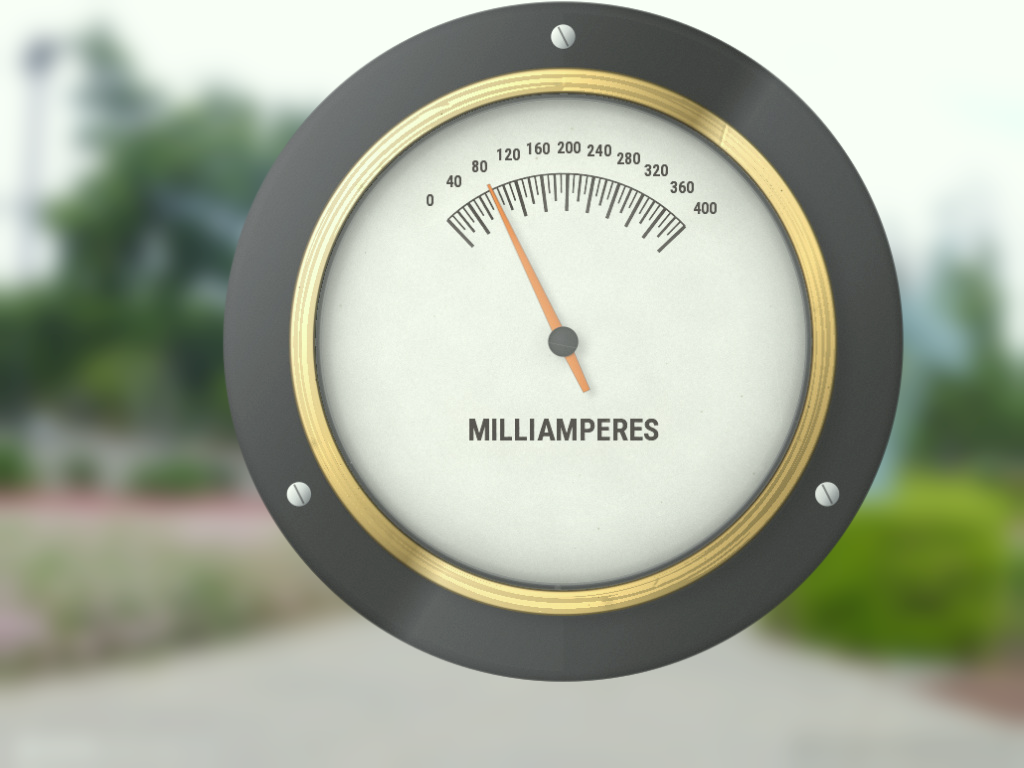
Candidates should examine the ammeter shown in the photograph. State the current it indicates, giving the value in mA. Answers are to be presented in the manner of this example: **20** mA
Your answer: **80** mA
